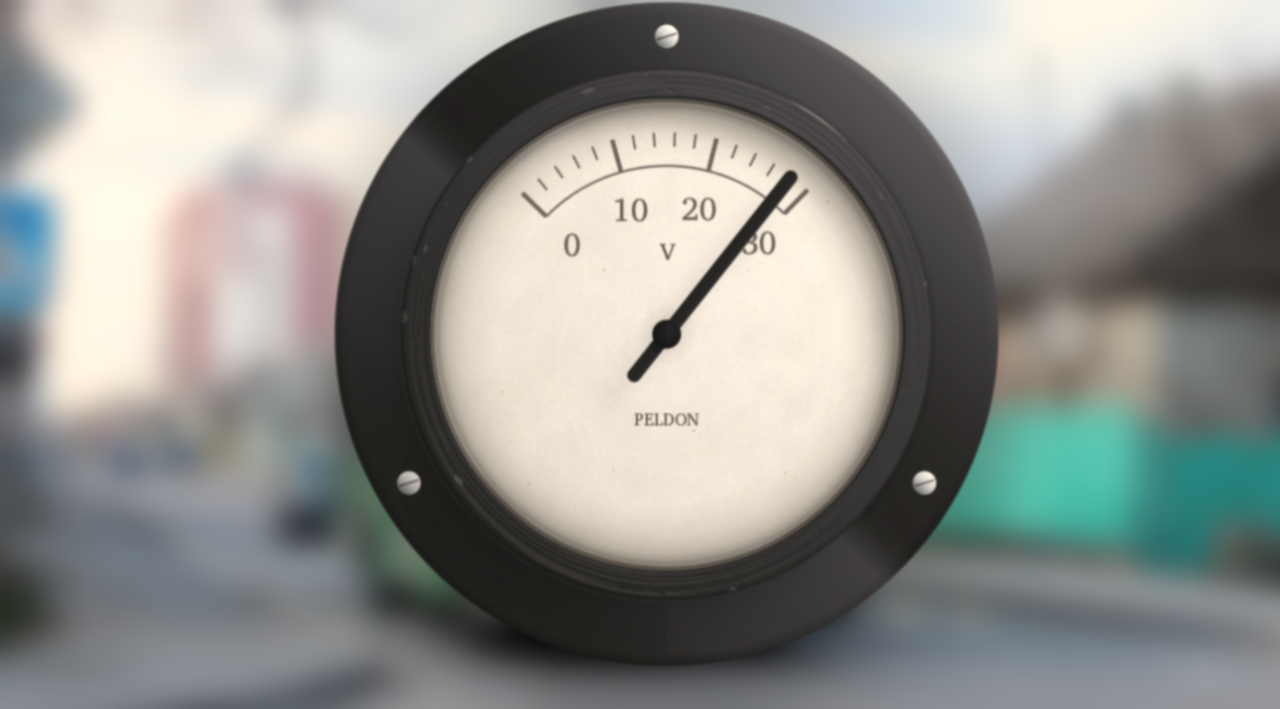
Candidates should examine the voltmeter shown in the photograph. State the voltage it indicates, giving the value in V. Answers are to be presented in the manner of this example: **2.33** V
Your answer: **28** V
